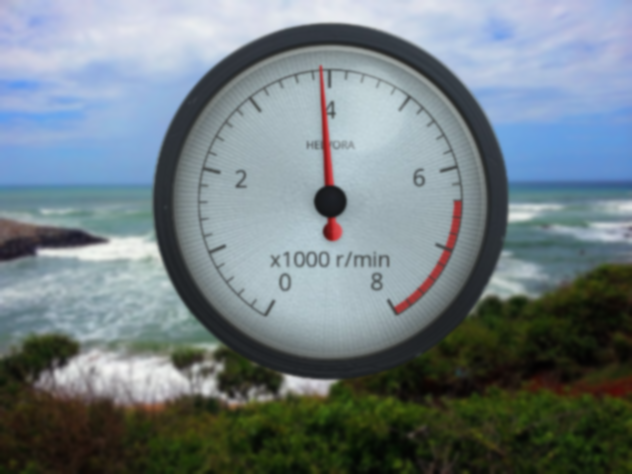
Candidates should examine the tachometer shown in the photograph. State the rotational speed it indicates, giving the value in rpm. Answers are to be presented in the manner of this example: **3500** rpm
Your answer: **3900** rpm
